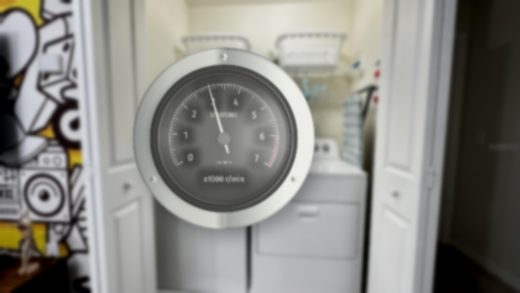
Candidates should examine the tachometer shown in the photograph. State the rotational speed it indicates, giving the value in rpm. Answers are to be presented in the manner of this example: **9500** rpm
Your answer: **3000** rpm
